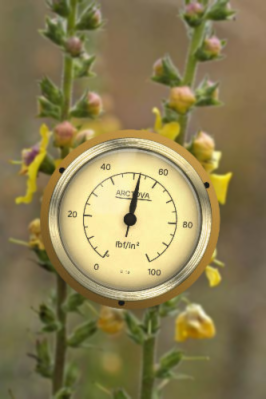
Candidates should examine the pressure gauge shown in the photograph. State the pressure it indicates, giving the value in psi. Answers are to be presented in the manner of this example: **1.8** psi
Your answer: **52.5** psi
